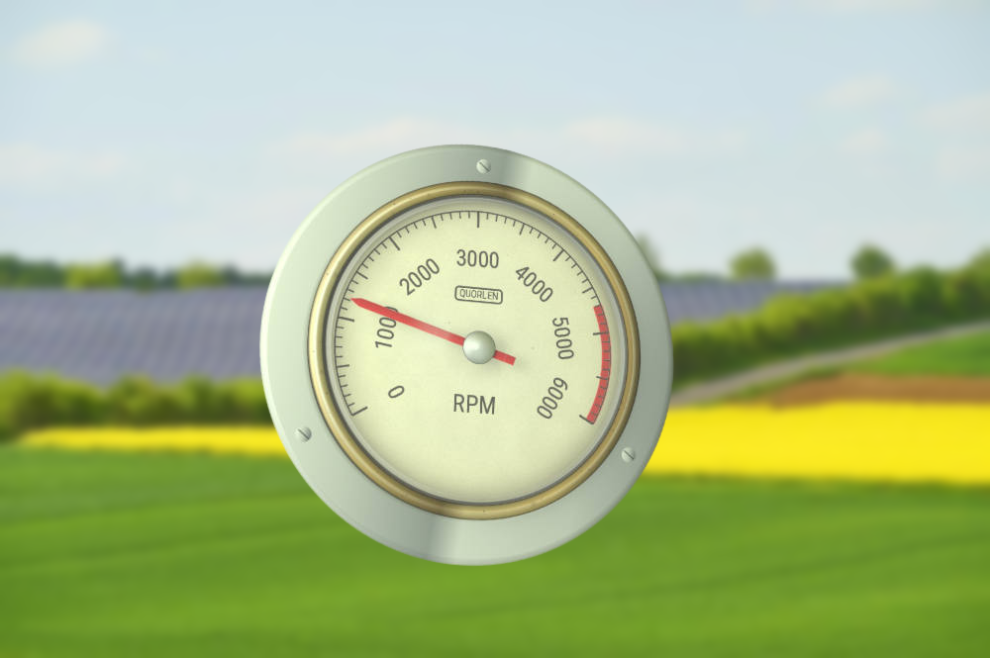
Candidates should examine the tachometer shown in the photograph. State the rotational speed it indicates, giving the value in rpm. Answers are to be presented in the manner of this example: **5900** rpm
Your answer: **1200** rpm
